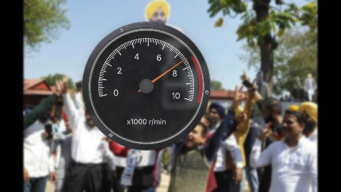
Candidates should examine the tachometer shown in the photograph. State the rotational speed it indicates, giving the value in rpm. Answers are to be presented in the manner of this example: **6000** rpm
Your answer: **7500** rpm
